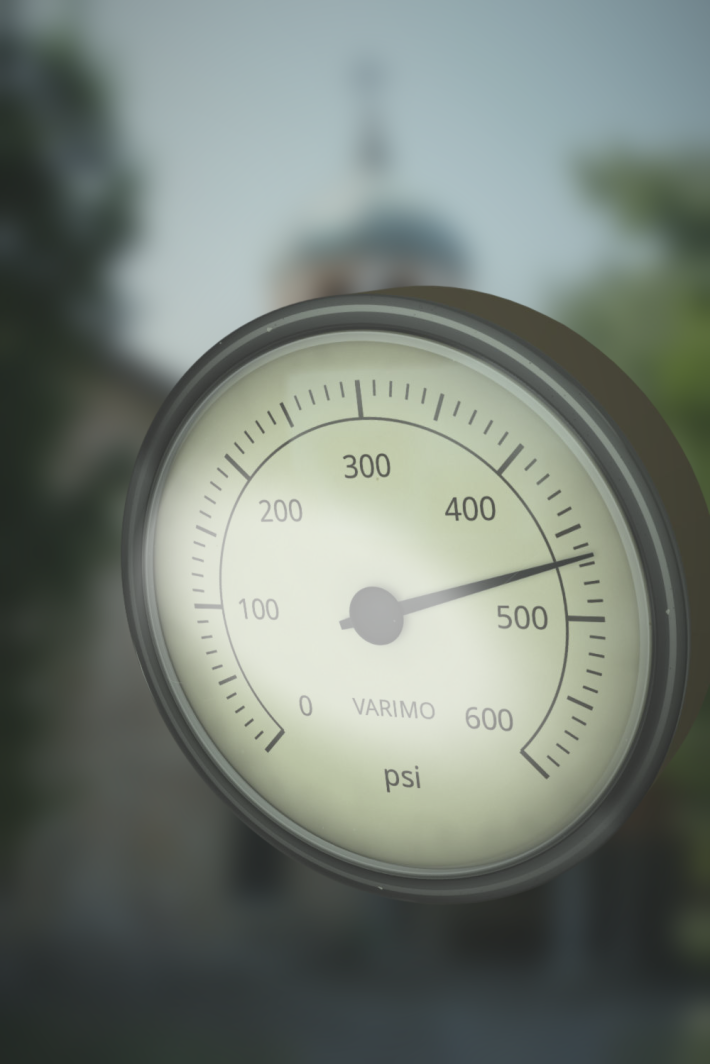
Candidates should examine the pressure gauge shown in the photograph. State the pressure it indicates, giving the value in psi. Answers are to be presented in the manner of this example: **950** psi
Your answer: **465** psi
